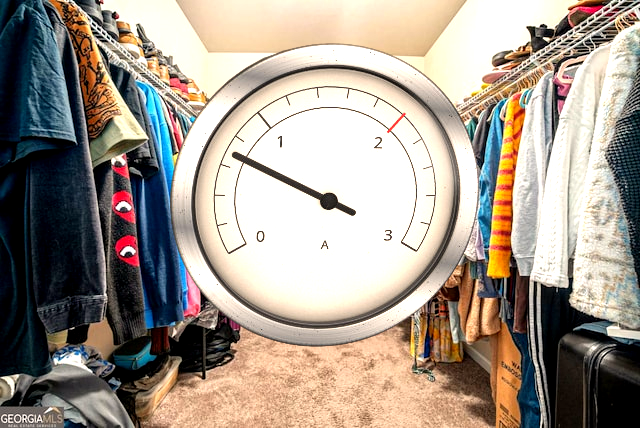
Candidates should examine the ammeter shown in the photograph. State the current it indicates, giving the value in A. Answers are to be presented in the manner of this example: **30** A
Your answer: **0.7** A
